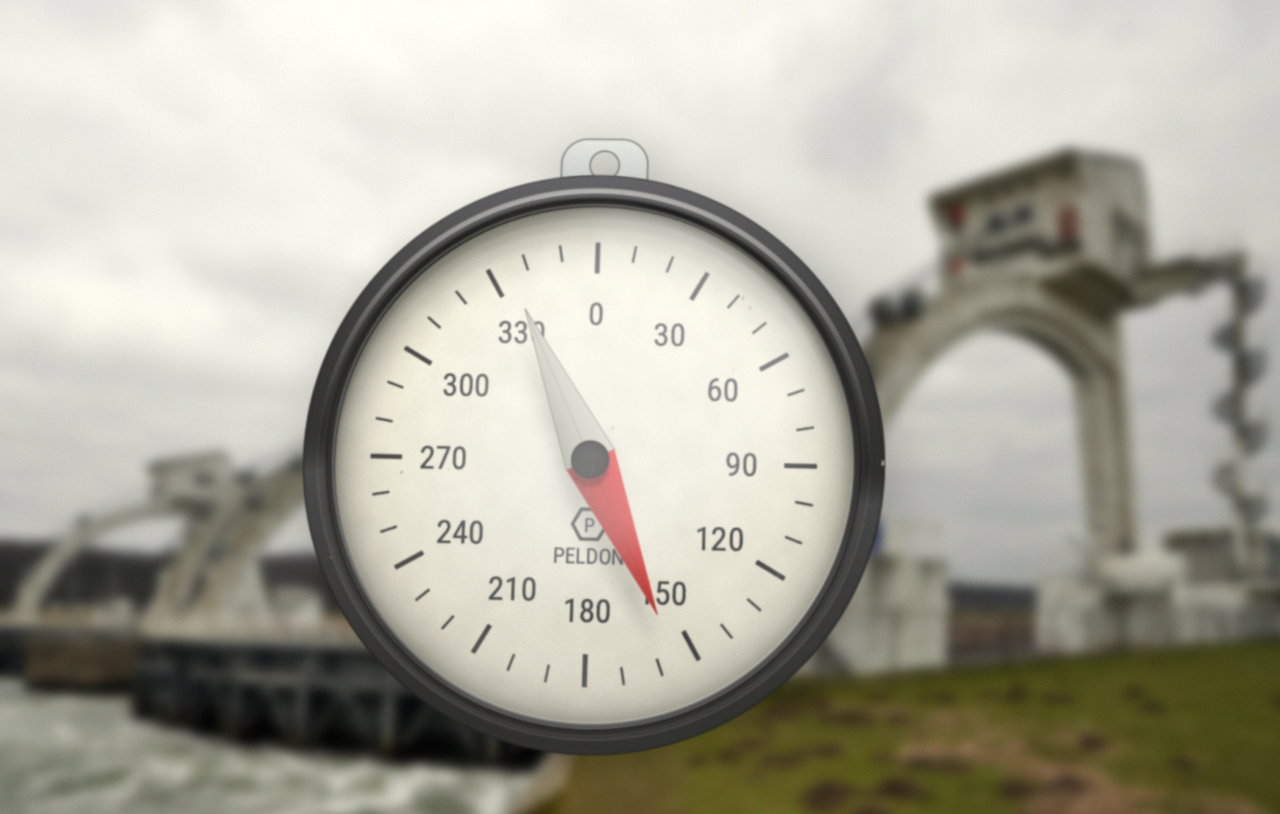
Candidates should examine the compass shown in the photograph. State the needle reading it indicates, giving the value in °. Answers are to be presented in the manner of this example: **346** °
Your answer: **155** °
